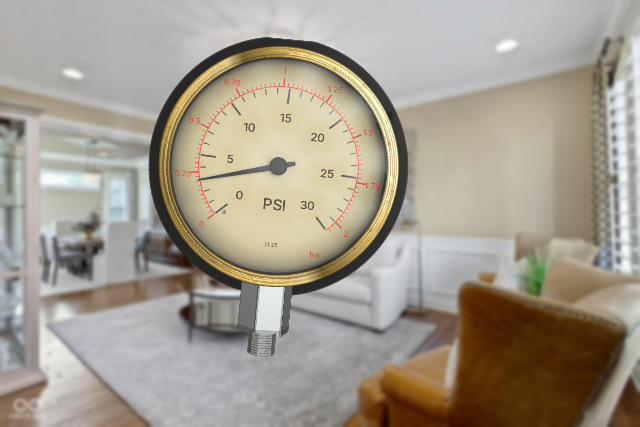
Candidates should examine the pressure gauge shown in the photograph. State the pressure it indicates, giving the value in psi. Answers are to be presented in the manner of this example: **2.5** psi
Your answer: **3** psi
